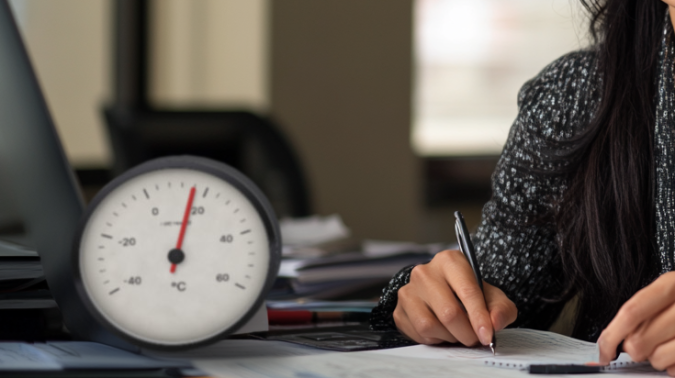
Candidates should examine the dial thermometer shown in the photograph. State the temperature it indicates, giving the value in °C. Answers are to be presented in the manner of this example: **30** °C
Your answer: **16** °C
